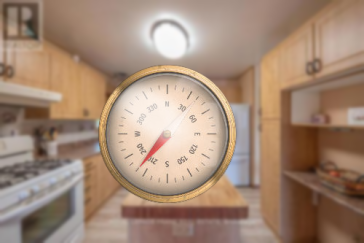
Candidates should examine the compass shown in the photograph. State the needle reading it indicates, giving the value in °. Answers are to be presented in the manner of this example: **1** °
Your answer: **220** °
